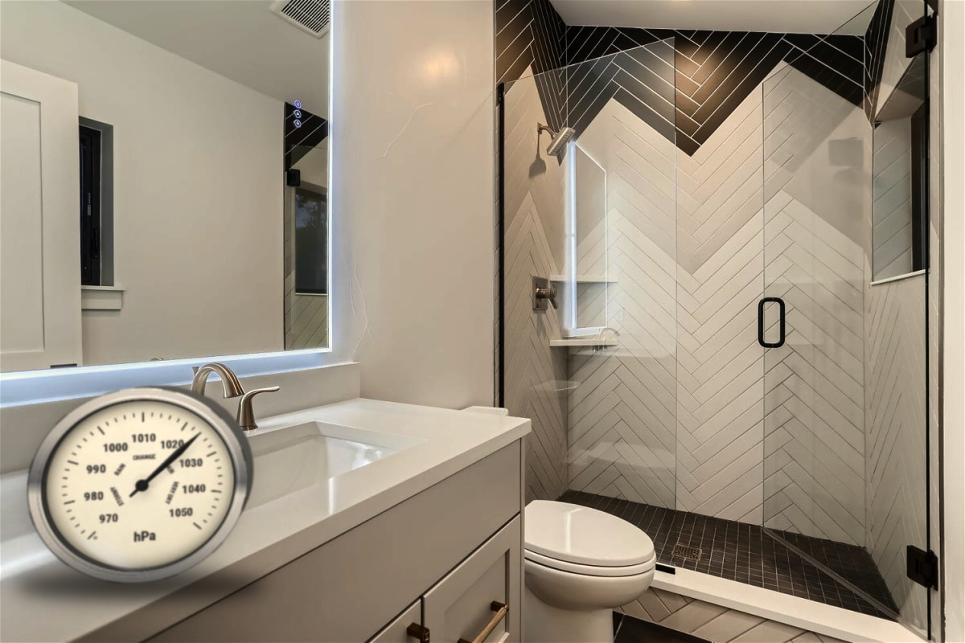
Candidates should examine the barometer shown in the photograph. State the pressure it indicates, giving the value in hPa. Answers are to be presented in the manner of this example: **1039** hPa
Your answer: **1024** hPa
